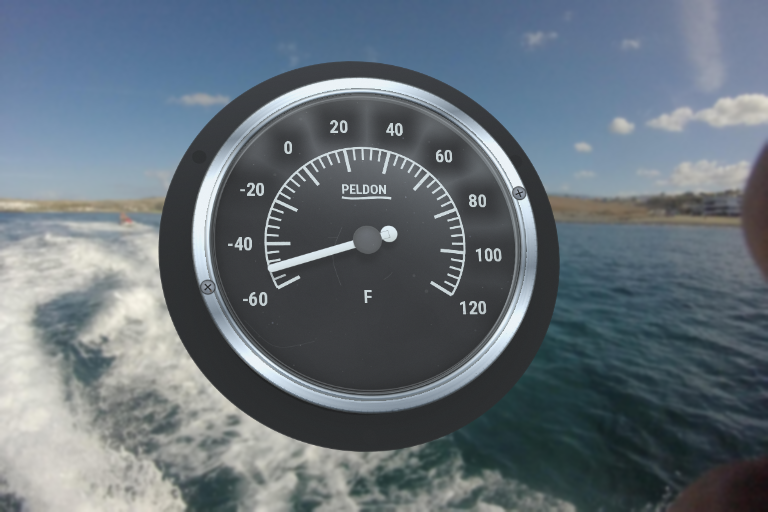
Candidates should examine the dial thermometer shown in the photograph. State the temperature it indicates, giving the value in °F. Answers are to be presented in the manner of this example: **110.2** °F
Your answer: **-52** °F
